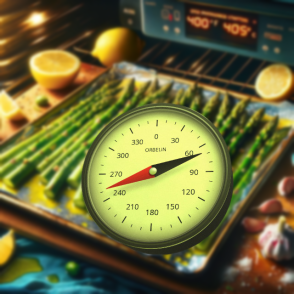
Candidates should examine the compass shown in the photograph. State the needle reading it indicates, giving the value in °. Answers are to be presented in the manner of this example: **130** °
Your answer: **250** °
